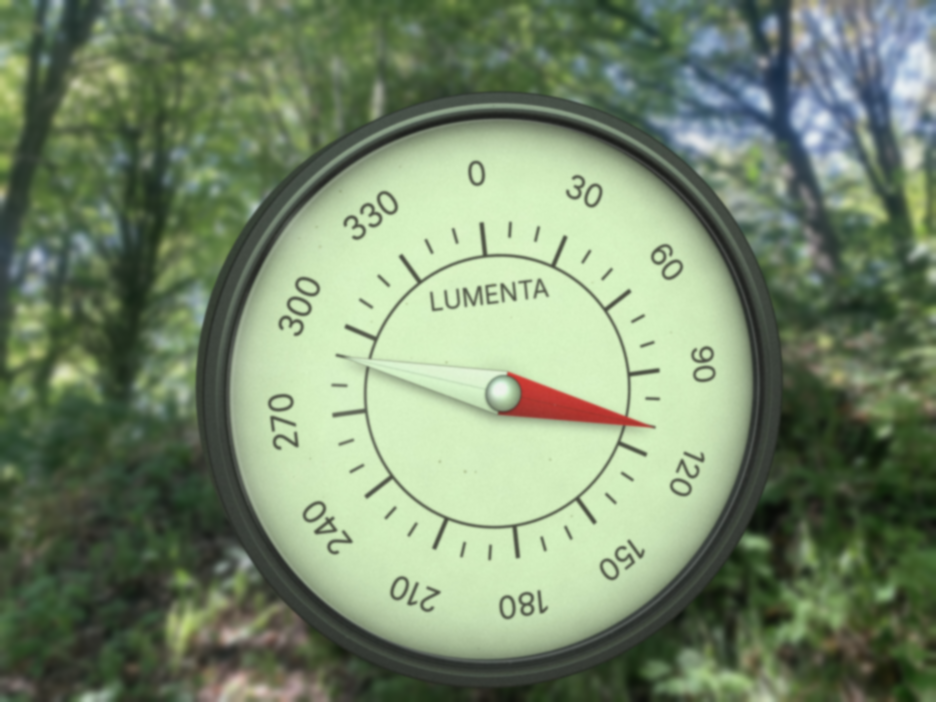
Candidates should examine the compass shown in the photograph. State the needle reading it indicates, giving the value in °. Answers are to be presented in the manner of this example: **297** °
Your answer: **110** °
